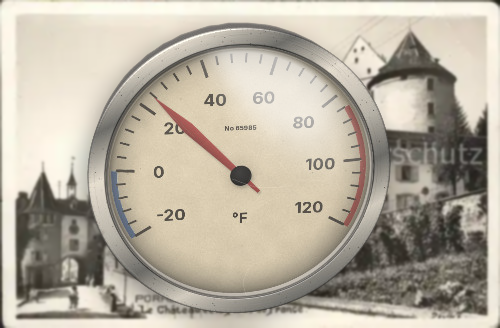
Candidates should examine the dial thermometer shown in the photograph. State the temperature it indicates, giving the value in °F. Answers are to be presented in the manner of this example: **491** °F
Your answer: **24** °F
